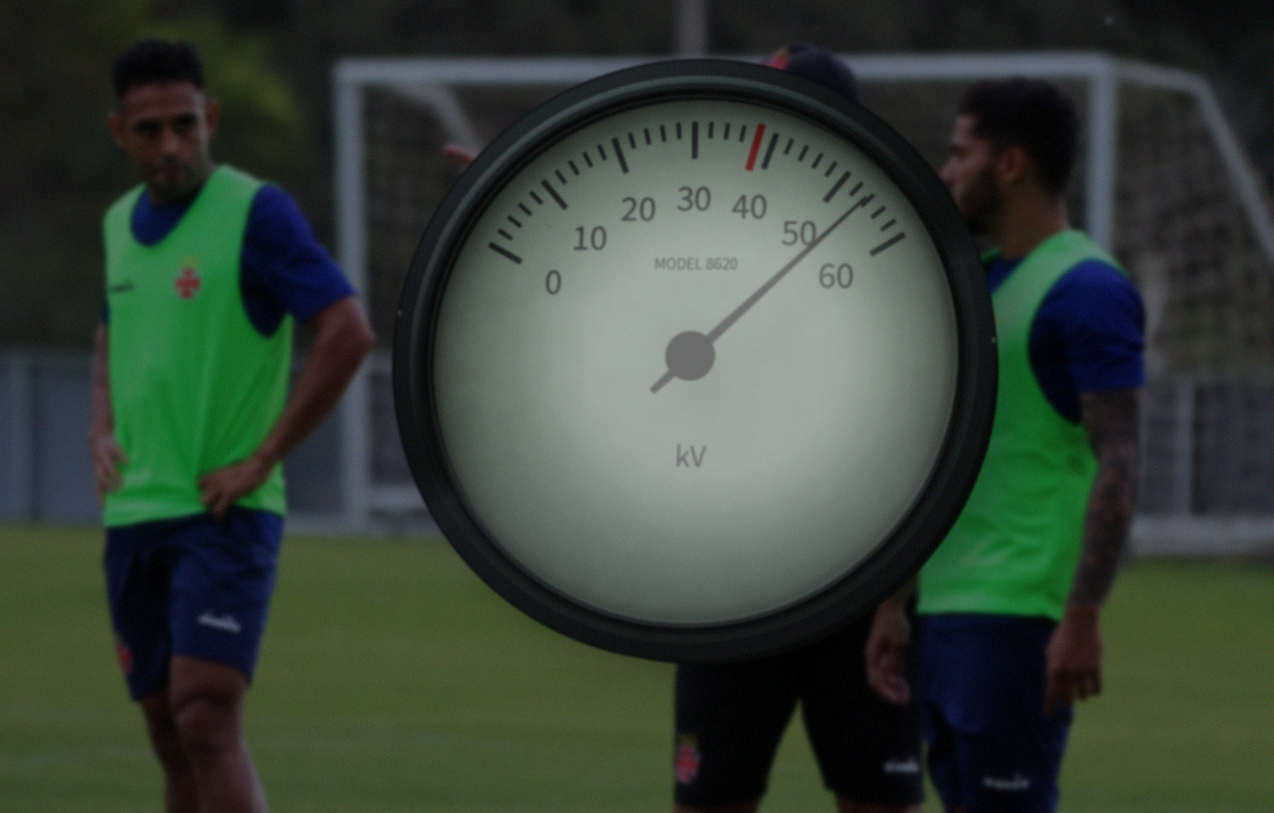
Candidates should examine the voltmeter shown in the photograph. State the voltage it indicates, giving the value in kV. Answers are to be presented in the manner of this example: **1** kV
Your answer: **54** kV
